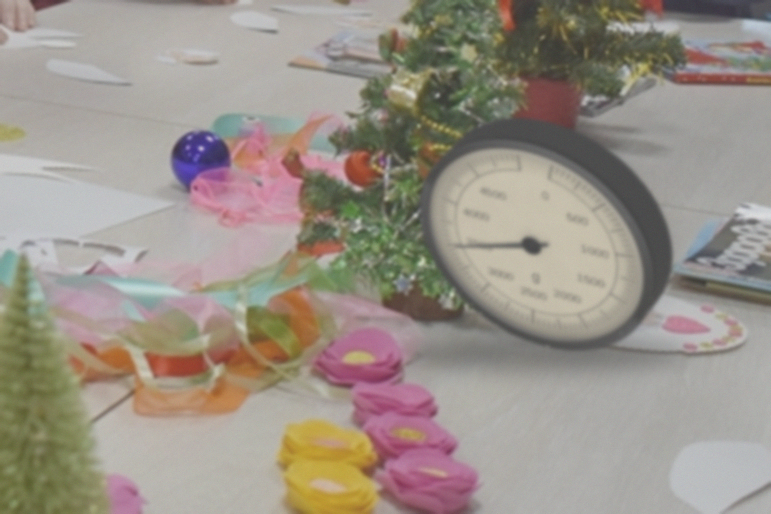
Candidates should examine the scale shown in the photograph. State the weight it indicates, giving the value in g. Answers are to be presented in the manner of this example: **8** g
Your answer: **3500** g
